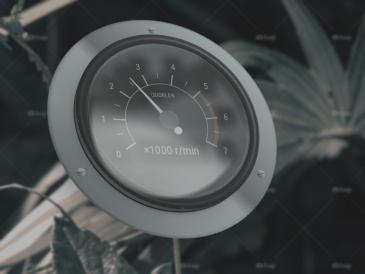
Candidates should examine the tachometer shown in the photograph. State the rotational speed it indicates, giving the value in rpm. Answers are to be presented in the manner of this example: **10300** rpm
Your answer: **2500** rpm
